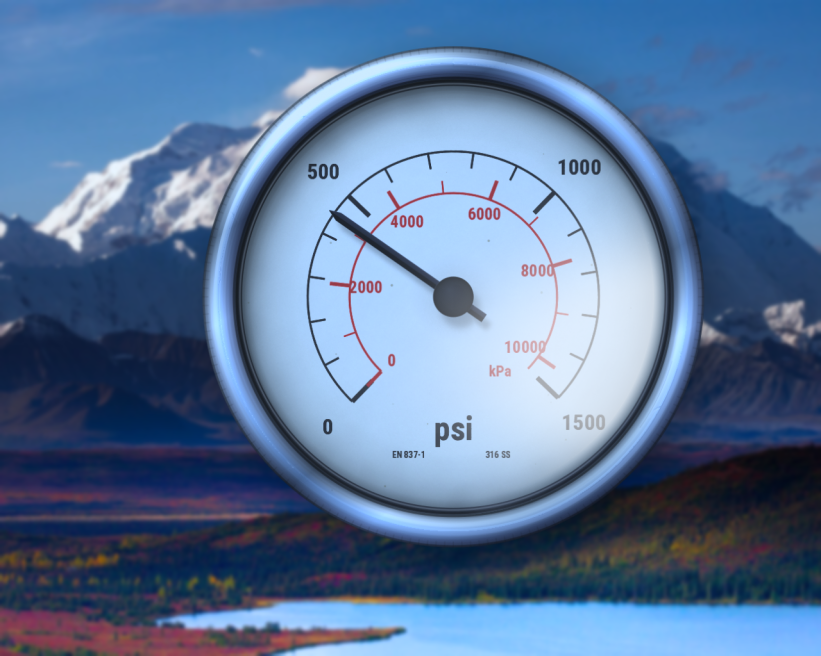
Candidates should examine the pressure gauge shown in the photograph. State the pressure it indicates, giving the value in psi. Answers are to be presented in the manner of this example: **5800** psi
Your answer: **450** psi
